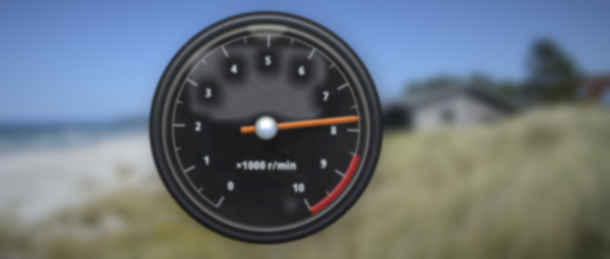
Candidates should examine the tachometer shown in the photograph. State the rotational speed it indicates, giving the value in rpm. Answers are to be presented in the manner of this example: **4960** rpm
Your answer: **7750** rpm
